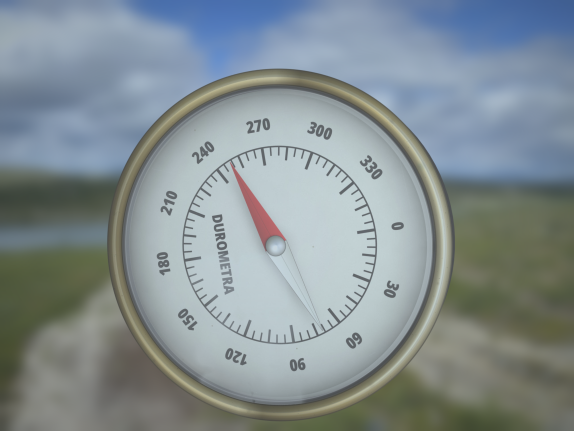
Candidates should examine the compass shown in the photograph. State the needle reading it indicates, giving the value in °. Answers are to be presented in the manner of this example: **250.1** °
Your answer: **250** °
